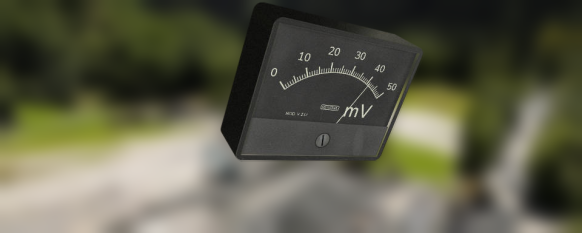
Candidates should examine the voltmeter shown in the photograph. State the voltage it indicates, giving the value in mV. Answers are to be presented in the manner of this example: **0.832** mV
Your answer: **40** mV
